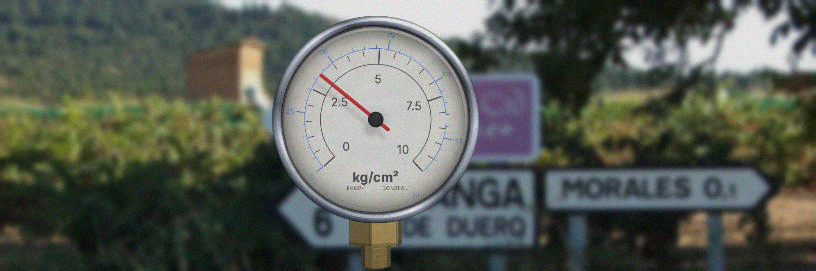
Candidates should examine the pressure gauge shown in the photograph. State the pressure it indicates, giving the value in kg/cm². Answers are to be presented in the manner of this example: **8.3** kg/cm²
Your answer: **3** kg/cm²
